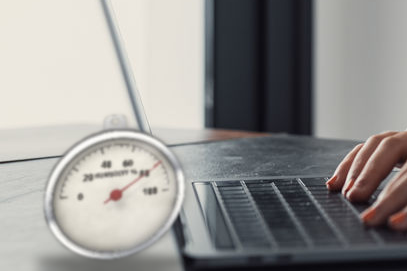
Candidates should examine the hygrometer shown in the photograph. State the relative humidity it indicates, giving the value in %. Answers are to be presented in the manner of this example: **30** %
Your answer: **80** %
